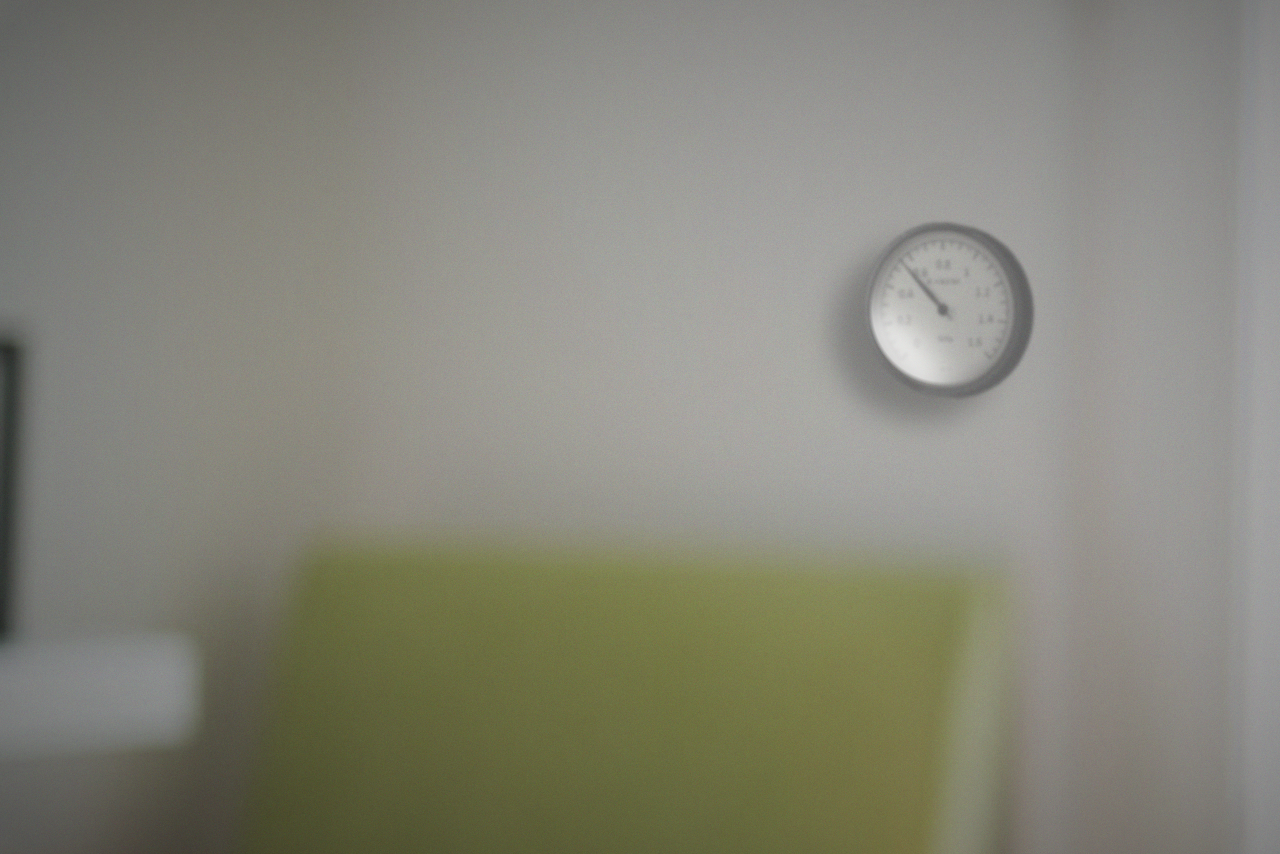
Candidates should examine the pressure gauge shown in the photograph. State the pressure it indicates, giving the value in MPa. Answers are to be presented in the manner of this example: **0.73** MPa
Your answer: **0.55** MPa
